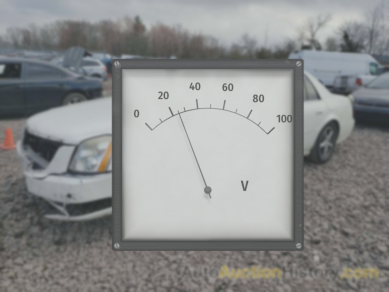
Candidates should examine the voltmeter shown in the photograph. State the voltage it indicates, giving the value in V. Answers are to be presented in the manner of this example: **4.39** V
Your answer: **25** V
